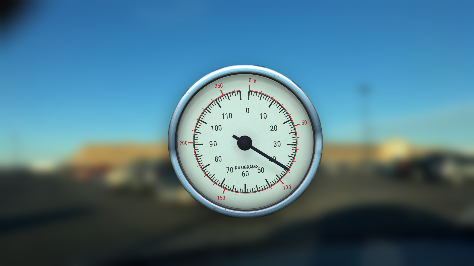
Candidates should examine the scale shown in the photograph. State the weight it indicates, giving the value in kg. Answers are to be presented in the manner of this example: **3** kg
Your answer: **40** kg
